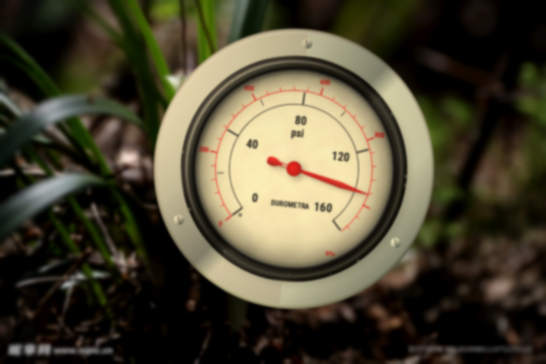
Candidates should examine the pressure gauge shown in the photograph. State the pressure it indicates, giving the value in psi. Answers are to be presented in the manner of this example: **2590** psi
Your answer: **140** psi
